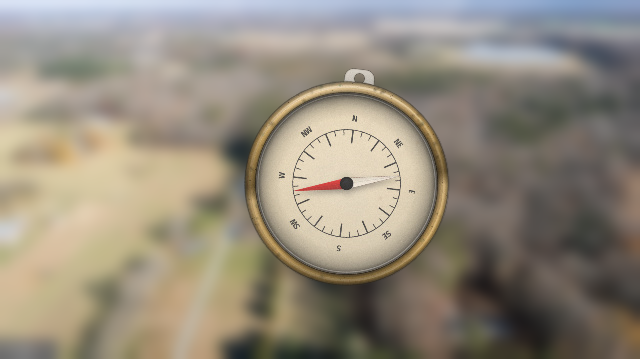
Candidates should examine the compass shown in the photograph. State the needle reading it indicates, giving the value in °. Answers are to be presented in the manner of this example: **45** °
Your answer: **255** °
